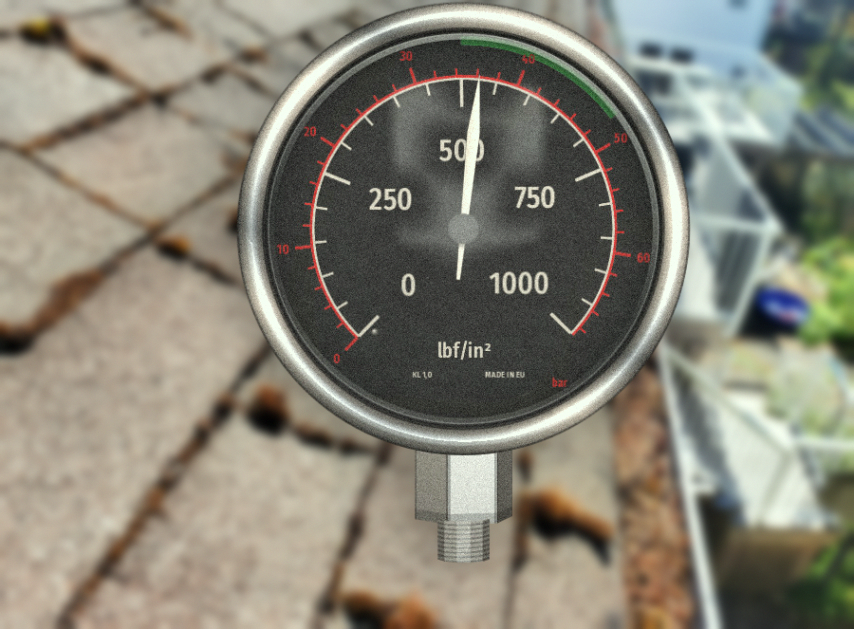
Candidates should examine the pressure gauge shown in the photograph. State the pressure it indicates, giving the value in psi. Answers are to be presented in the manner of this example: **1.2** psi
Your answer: **525** psi
